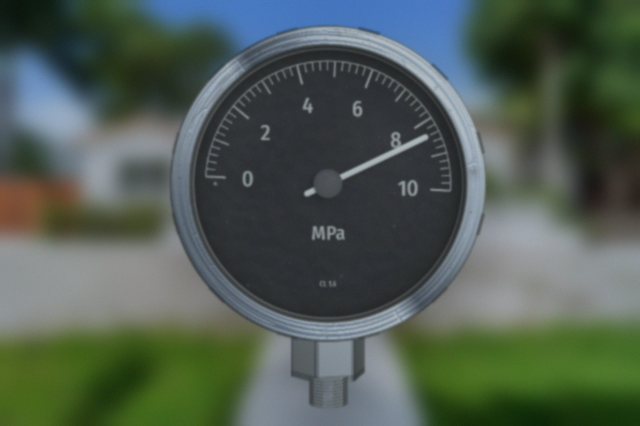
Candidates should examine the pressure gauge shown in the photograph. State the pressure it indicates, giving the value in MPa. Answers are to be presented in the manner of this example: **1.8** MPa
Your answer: **8.4** MPa
